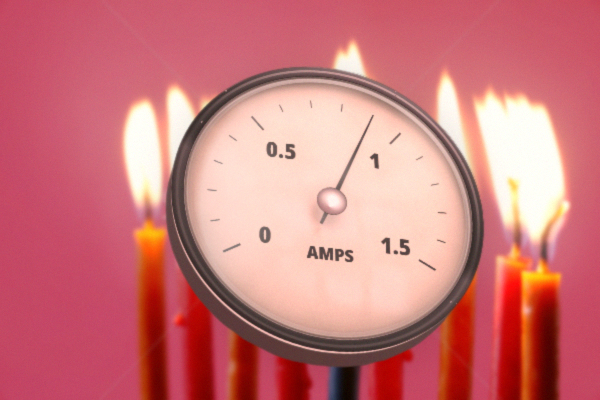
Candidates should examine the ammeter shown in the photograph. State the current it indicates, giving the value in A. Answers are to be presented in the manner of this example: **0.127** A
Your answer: **0.9** A
